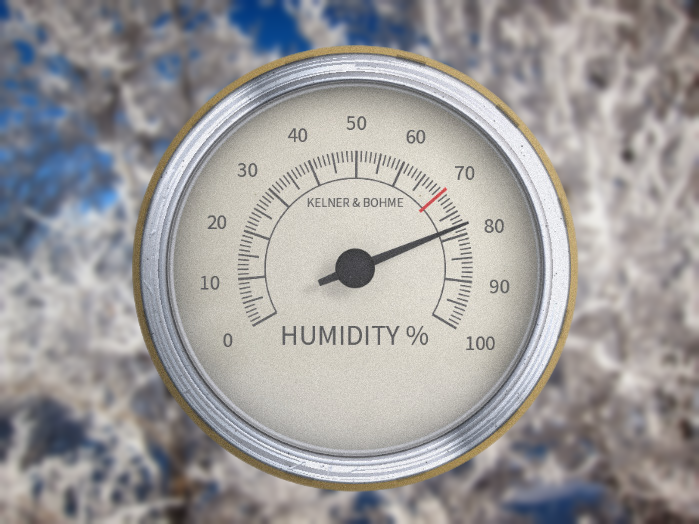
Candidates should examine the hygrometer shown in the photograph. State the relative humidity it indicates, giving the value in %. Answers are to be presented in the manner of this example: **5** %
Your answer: **78** %
